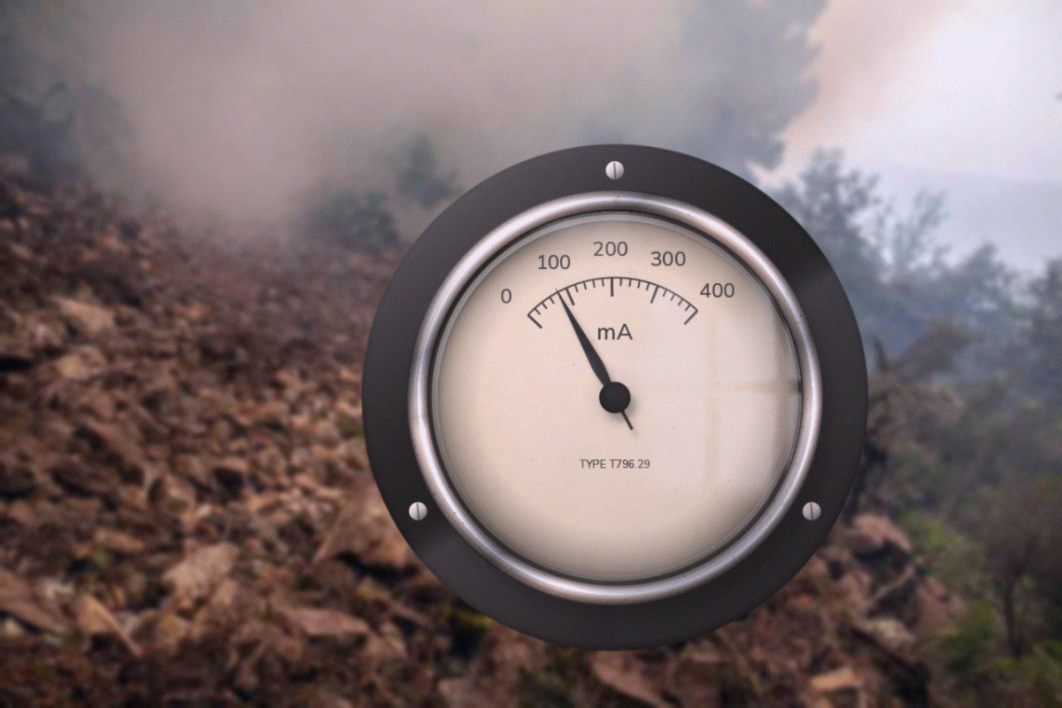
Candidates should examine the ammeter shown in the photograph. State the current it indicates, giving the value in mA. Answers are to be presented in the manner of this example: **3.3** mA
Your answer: **80** mA
